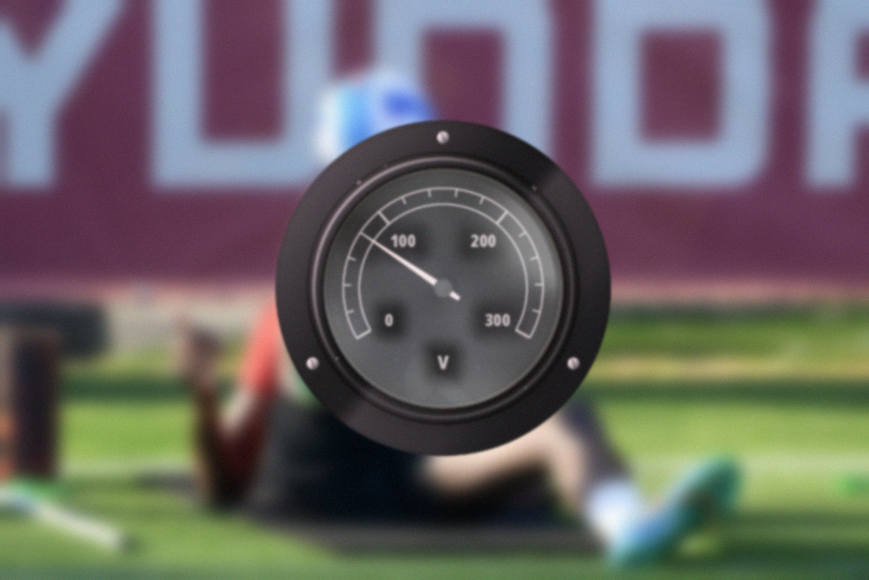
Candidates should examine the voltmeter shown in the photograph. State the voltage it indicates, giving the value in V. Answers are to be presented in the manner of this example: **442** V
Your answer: **80** V
